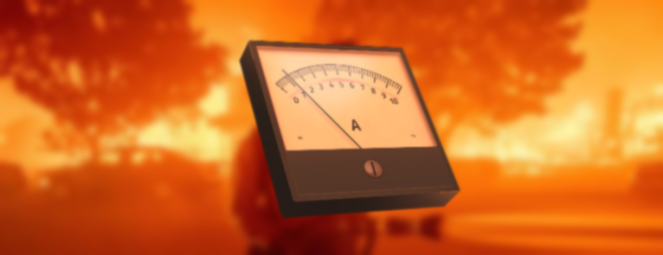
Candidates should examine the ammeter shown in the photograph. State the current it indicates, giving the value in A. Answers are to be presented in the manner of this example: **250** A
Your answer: **1** A
